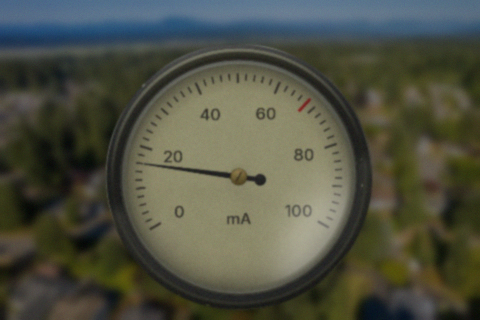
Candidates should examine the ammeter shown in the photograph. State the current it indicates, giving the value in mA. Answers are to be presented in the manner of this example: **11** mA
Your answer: **16** mA
